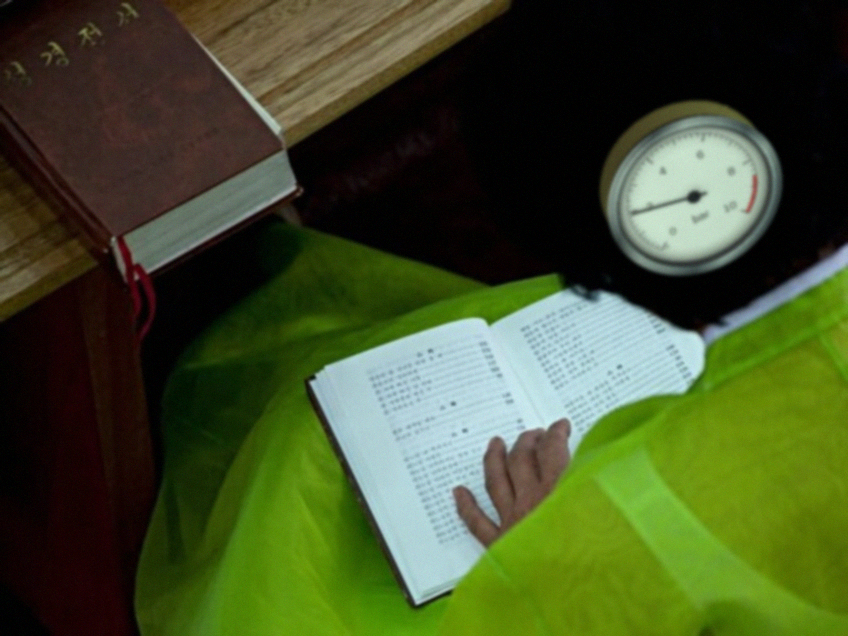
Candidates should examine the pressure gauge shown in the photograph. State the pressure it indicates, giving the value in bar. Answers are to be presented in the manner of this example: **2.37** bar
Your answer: **2** bar
